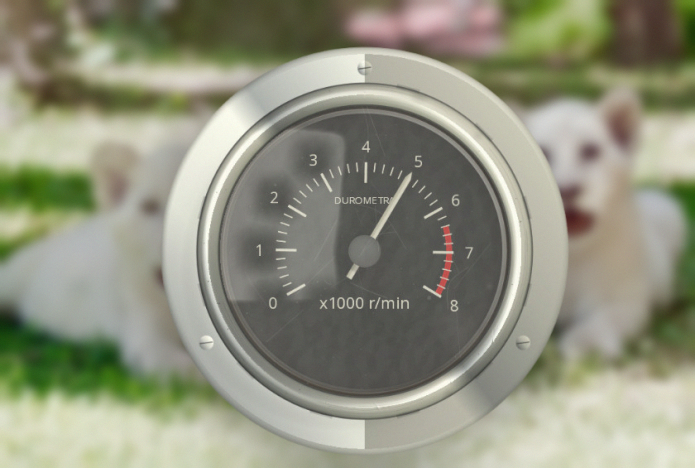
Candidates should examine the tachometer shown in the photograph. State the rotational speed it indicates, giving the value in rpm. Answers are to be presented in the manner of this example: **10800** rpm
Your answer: **5000** rpm
